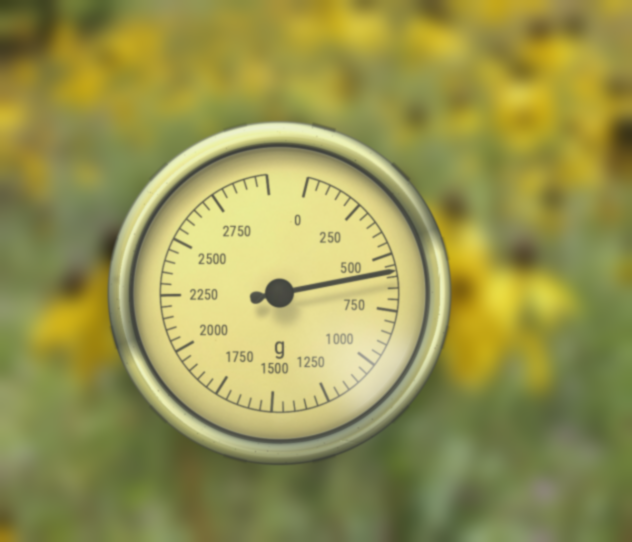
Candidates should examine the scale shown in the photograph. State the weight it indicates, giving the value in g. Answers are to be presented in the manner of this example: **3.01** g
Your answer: **575** g
